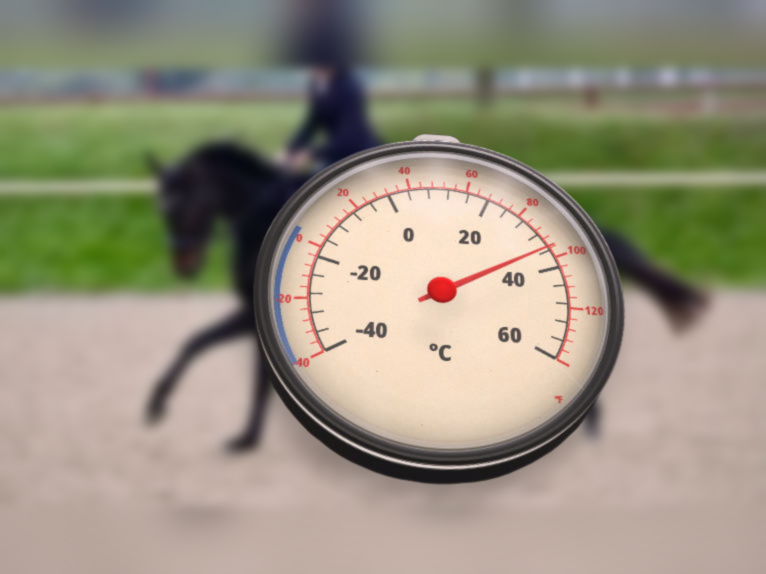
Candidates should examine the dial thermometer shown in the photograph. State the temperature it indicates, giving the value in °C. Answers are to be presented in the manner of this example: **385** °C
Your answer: **36** °C
